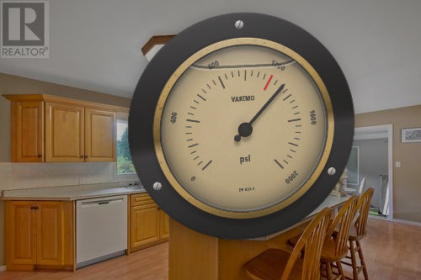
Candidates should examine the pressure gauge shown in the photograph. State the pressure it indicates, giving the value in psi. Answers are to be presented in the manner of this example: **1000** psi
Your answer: **1300** psi
